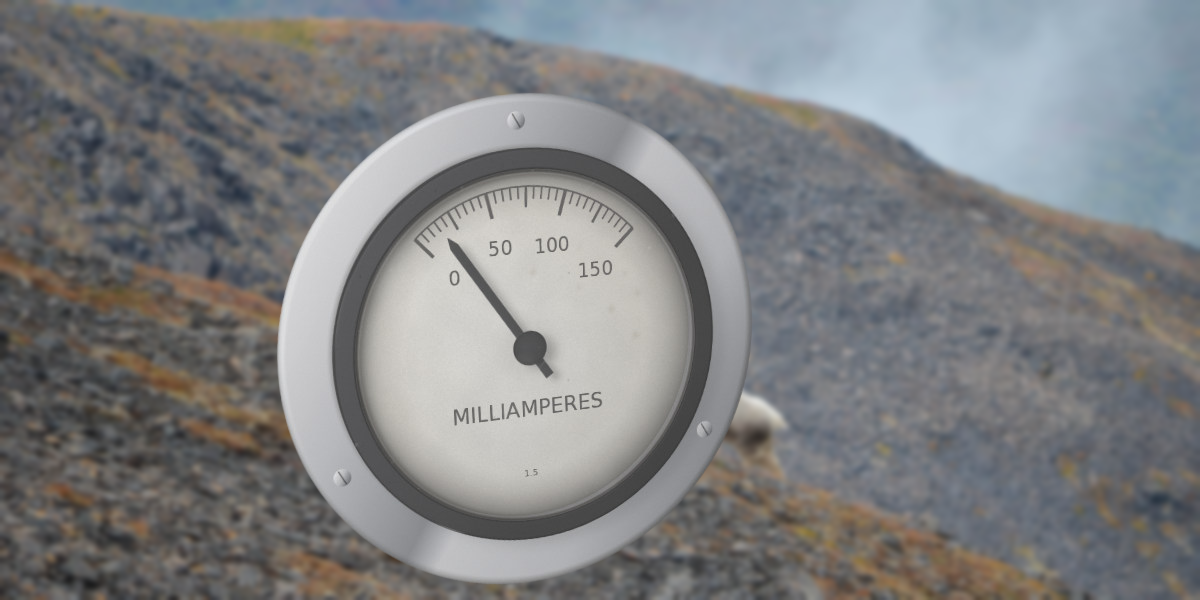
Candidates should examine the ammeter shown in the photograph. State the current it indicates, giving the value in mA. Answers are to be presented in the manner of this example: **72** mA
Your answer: **15** mA
